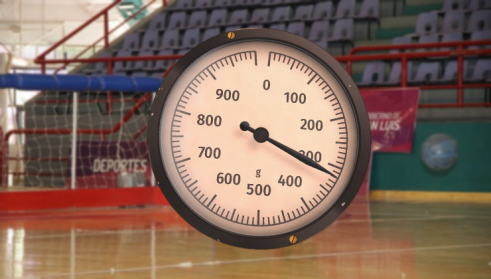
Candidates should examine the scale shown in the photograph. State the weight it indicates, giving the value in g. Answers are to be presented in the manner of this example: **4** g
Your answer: **320** g
